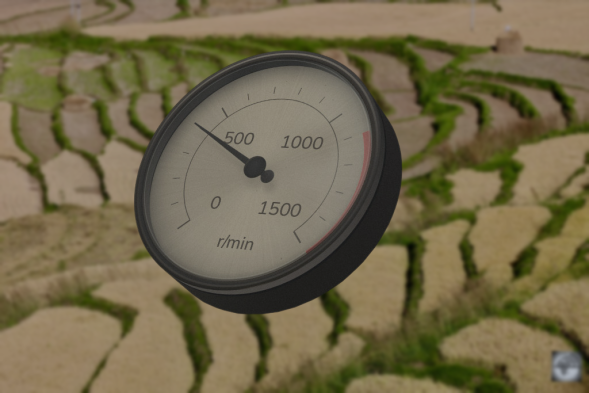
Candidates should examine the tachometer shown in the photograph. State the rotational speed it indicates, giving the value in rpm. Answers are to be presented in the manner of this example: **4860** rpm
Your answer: **400** rpm
